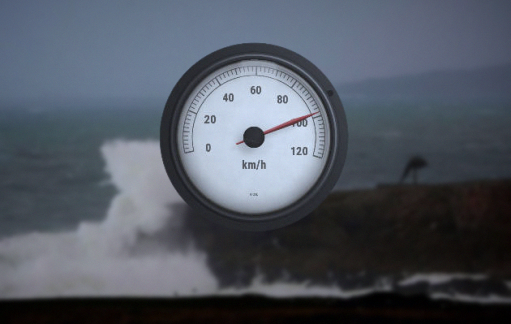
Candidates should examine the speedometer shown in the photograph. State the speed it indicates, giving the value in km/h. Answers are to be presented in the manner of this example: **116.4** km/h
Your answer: **98** km/h
